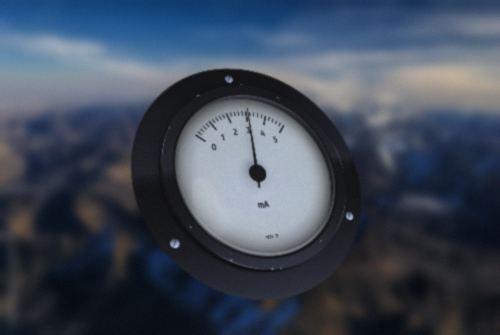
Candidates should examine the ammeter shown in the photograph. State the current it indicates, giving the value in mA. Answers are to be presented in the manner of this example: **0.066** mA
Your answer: **3** mA
